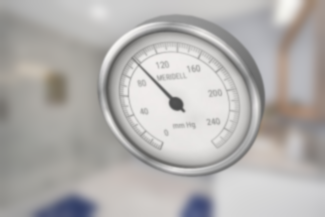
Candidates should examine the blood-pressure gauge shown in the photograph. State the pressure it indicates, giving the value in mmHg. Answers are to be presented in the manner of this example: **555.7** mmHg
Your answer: **100** mmHg
